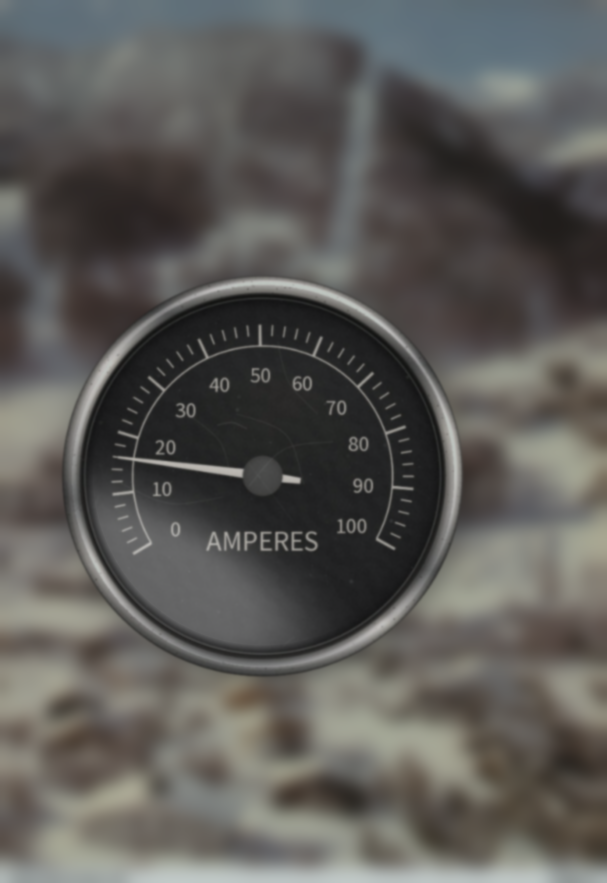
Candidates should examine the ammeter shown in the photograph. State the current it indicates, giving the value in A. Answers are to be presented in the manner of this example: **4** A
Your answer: **16** A
